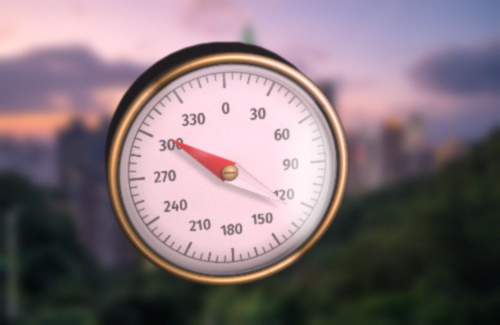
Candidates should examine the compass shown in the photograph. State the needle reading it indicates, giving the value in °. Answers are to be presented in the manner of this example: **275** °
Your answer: **305** °
